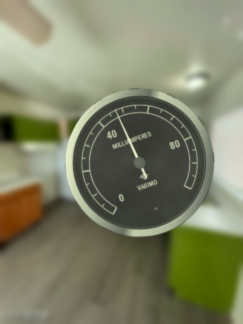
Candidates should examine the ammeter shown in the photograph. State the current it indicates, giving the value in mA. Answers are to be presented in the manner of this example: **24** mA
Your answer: **47.5** mA
